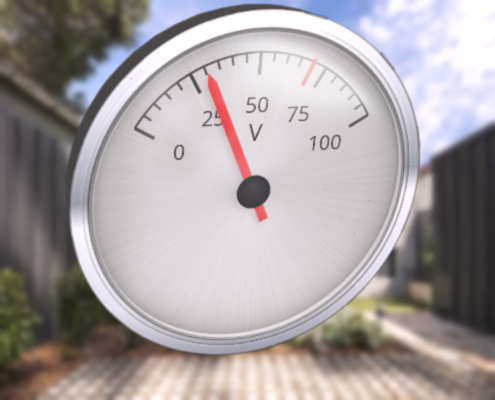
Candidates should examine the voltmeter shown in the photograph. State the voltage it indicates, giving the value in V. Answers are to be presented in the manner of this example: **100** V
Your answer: **30** V
